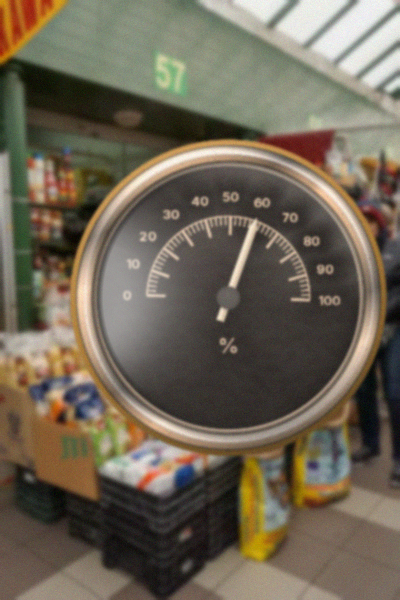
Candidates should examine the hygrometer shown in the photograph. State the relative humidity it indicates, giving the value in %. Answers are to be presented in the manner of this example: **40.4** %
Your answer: **60** %
